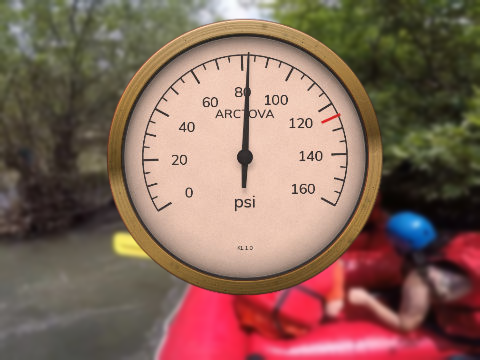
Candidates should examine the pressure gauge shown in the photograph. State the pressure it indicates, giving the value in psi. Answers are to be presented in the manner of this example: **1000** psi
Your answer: **82.5** psi
